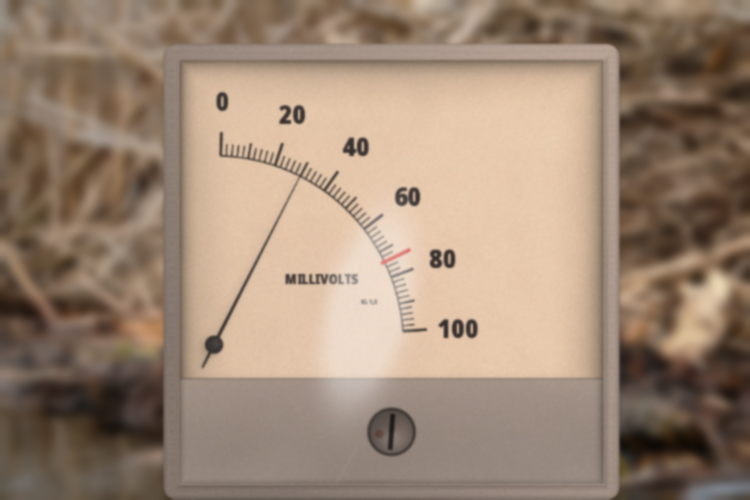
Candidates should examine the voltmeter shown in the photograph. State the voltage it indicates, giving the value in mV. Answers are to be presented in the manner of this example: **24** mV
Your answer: **30** mV
